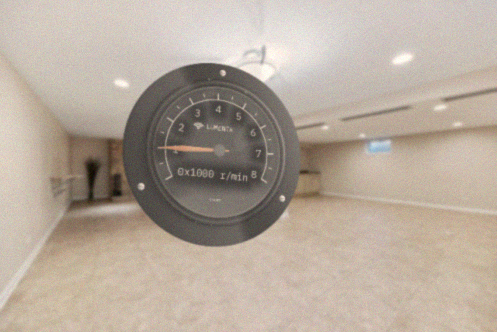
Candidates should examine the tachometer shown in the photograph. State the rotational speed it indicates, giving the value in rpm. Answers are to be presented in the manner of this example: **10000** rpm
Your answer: **1000** rpm
